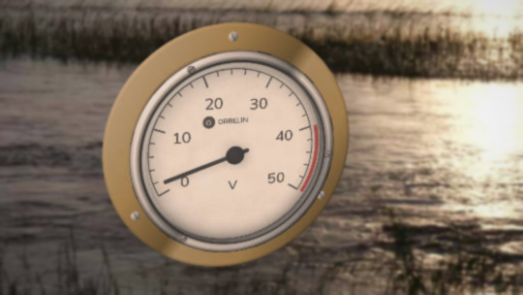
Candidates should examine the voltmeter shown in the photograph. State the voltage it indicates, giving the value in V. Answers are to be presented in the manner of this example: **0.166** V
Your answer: **2** V
